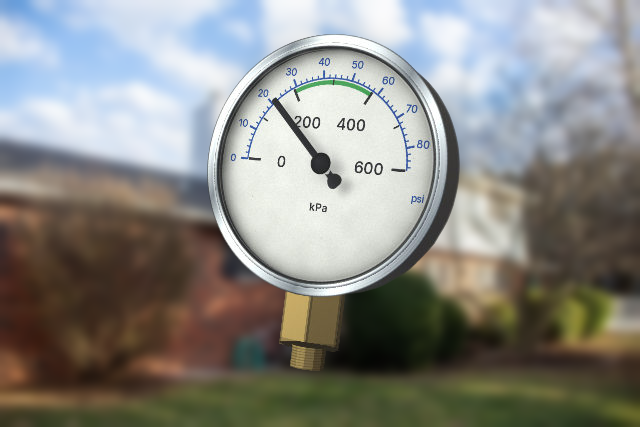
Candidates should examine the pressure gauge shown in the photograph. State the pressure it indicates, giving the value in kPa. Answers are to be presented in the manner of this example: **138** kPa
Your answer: **150** kPa
